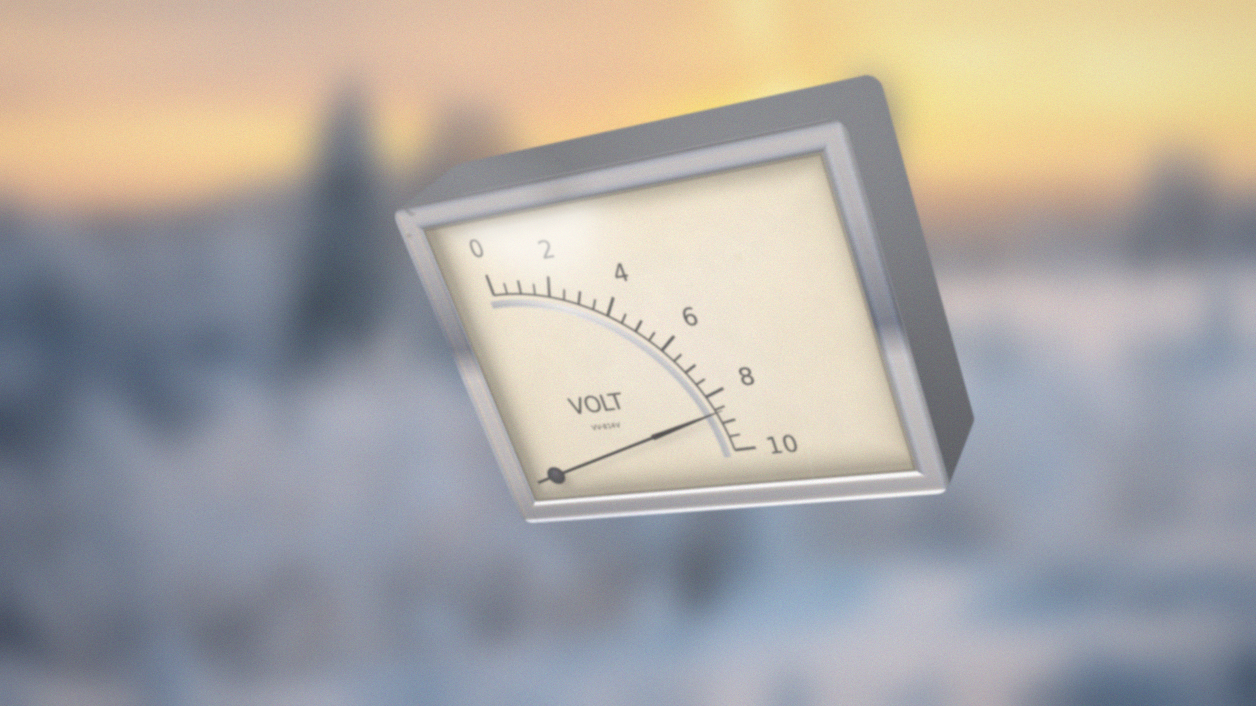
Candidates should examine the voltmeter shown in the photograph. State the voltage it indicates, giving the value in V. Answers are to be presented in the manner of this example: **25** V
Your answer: **8.5** V
